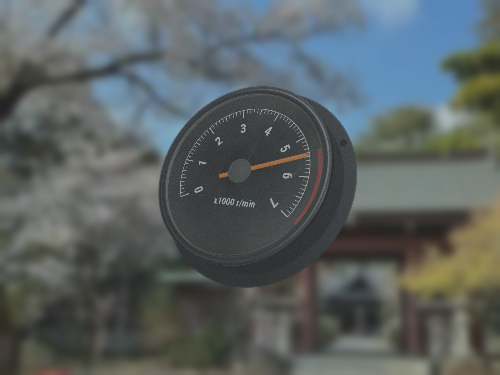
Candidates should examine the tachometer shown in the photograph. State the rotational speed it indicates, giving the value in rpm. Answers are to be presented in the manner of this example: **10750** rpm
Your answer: **5500** rpm
